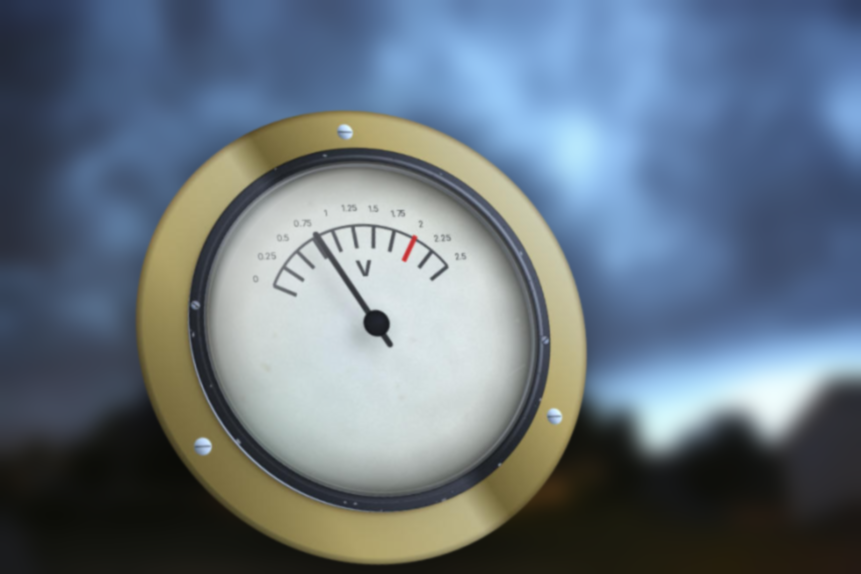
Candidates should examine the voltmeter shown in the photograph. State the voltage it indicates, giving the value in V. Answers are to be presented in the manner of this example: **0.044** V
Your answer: **0.75** V
